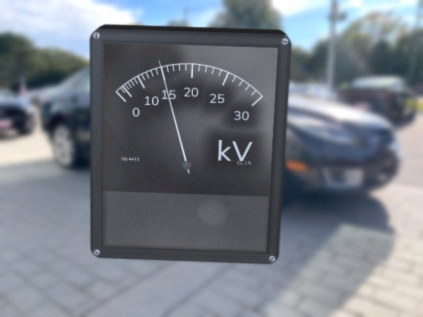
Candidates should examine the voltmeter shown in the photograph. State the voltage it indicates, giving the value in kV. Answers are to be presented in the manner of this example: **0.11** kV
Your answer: **15** kV
